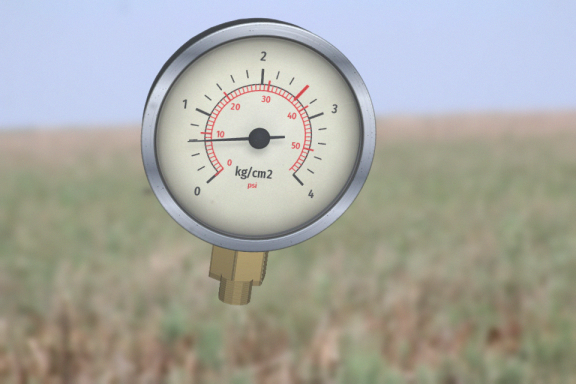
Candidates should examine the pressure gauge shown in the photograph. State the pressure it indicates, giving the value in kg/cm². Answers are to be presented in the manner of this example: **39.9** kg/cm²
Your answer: **0.6** kg/cm²
